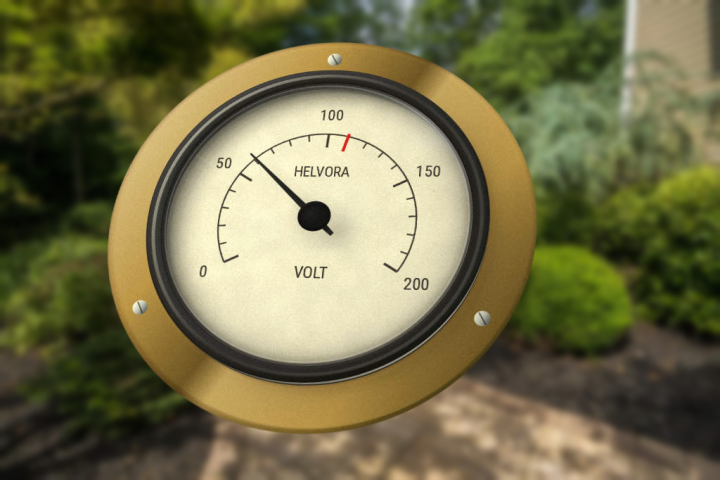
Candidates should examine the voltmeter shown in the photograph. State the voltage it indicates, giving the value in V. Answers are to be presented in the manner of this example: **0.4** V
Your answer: **60** V
